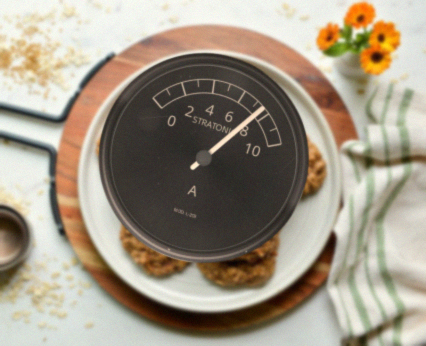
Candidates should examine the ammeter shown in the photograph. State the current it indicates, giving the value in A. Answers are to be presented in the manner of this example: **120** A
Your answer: **7.5** A
